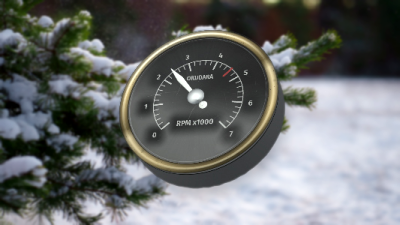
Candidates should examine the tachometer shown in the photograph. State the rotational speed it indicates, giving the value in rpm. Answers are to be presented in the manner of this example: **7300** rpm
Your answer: **2400** rpm
